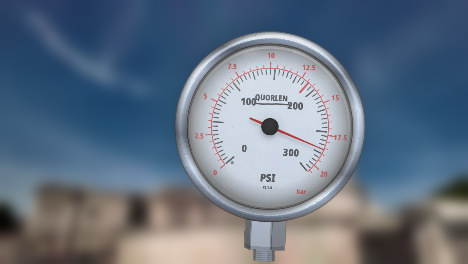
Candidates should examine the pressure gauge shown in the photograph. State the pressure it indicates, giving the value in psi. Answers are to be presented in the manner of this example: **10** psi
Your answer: **270** psi
